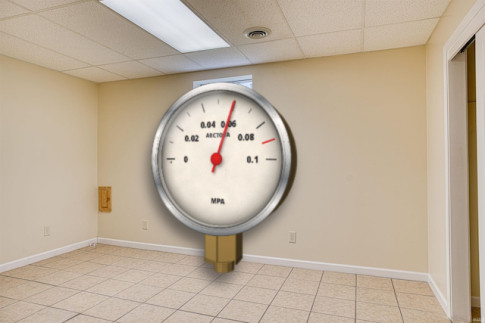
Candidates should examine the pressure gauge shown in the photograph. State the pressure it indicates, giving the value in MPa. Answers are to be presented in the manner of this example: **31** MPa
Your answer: **0.06** MPa
